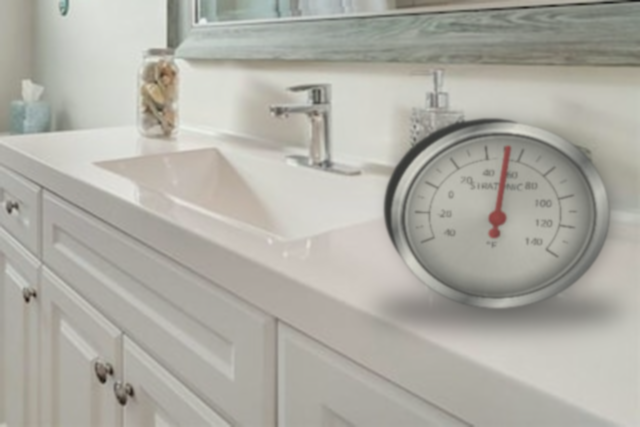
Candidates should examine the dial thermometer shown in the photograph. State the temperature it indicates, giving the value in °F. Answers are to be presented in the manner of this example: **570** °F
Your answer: **50** °F
